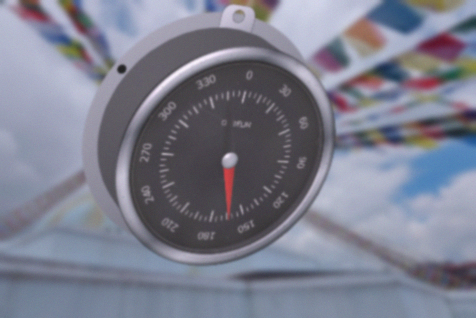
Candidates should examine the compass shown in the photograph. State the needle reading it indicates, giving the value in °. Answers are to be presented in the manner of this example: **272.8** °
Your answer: **165** °
